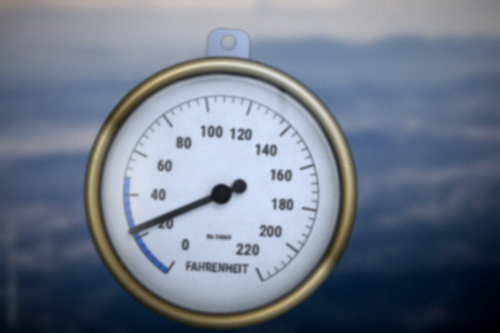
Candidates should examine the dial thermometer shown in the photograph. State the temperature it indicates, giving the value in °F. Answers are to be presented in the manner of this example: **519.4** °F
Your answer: **24** °F
